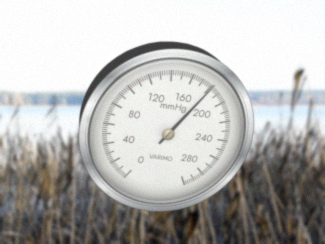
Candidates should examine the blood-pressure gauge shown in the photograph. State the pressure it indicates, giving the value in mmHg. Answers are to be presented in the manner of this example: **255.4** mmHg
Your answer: **180** mmHg
